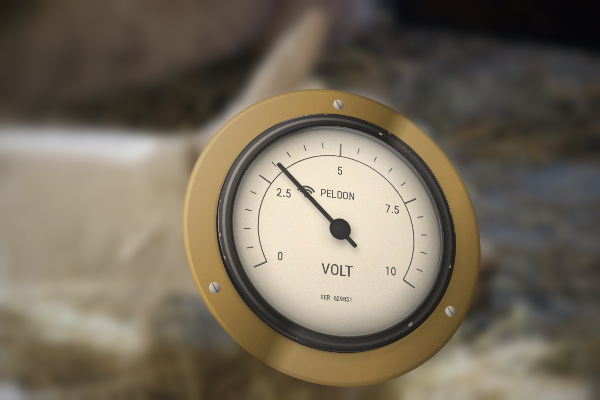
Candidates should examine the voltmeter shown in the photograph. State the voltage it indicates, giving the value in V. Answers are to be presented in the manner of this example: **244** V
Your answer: **3** V
